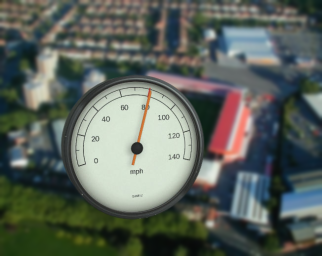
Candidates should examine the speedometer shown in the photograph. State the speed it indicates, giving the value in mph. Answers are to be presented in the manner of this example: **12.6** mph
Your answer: **80** mph
